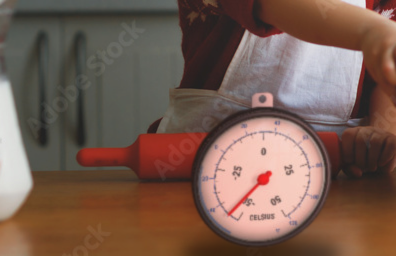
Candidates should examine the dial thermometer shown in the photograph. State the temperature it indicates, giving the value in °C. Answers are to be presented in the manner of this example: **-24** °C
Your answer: **-45** °C
